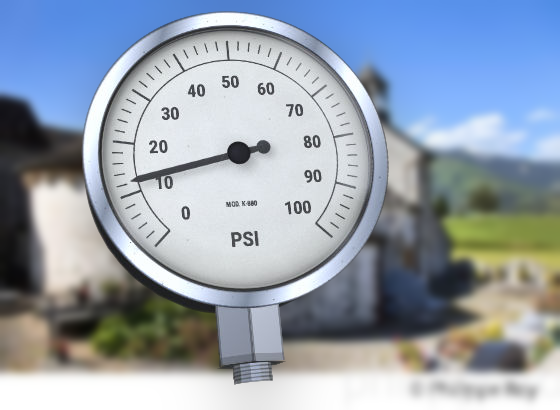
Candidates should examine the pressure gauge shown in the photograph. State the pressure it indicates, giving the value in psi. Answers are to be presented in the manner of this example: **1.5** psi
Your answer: **12** psi
